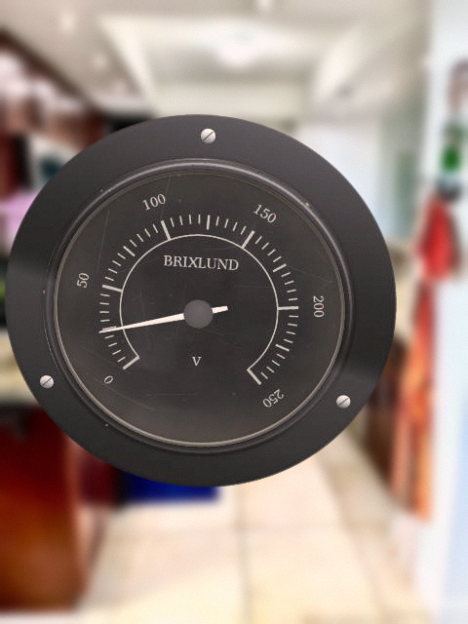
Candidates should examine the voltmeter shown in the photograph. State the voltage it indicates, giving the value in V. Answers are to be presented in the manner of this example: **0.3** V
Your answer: **25** V
